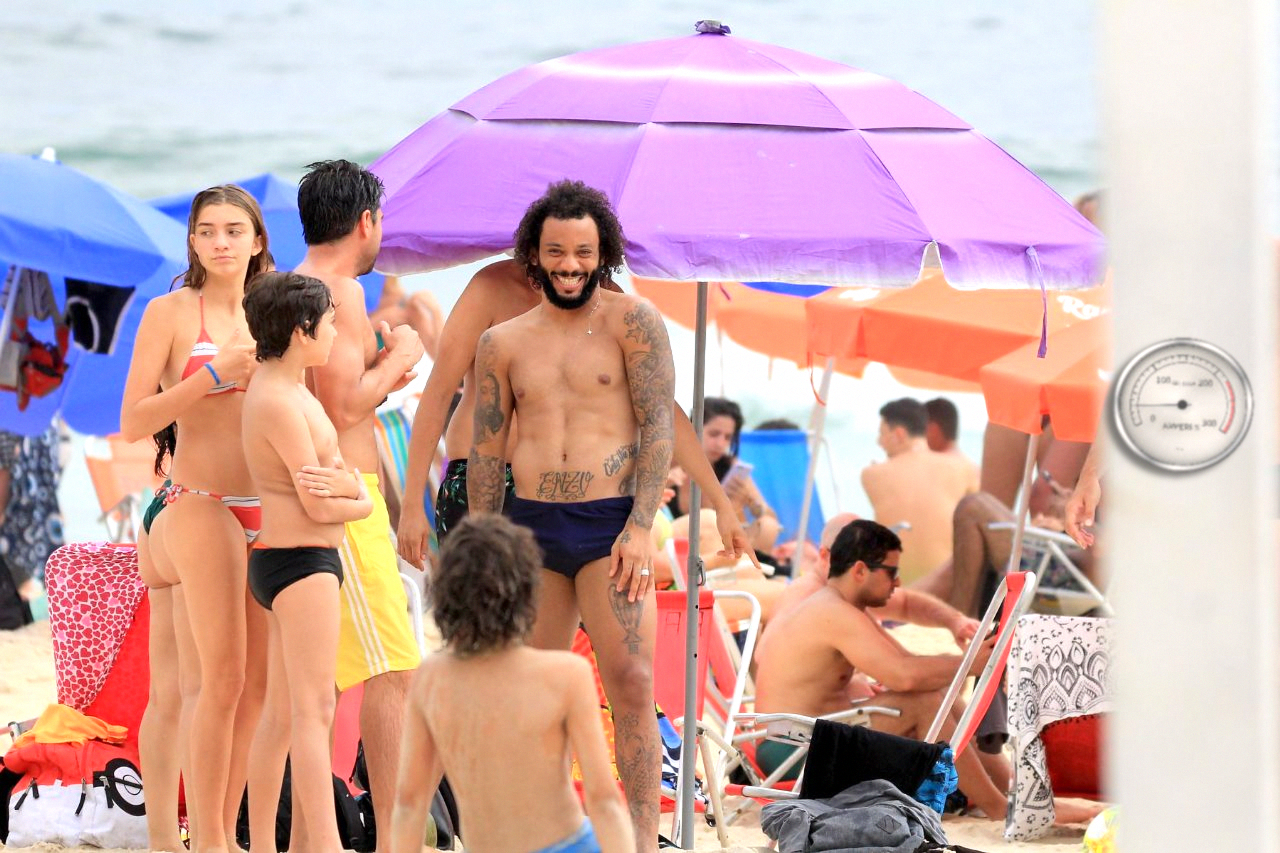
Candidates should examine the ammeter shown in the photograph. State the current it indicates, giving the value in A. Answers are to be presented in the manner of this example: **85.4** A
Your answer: **30** A
